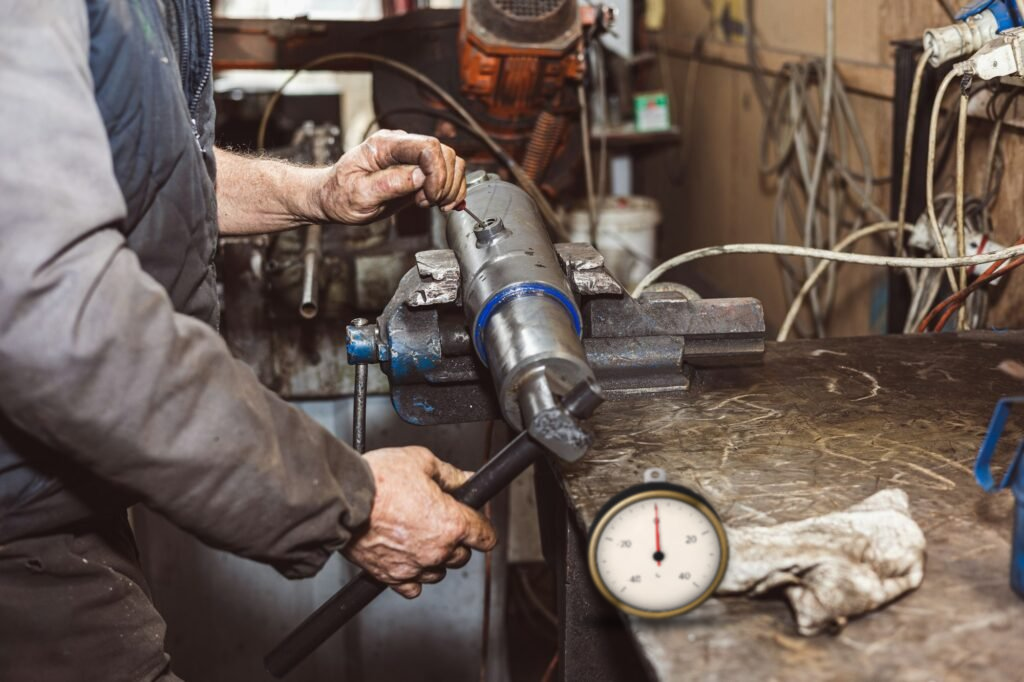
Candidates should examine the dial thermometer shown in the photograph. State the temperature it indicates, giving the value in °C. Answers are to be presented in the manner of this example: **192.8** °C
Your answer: **0** °C
